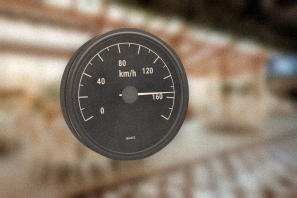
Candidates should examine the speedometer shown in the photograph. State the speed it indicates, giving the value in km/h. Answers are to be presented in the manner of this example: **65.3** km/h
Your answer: **155** km/h
